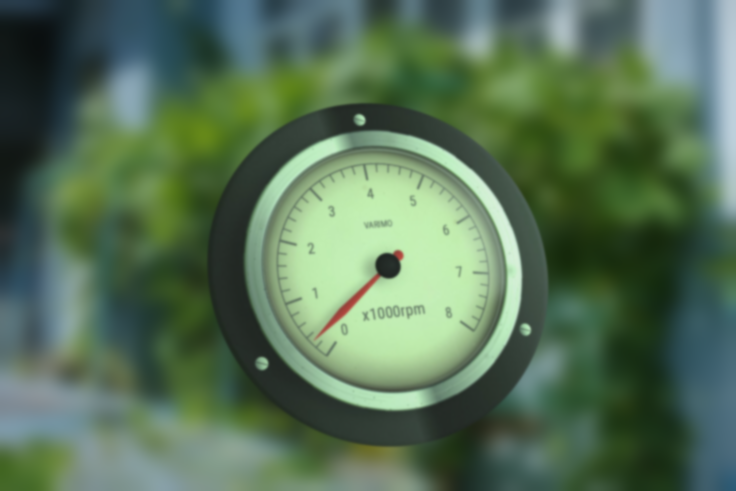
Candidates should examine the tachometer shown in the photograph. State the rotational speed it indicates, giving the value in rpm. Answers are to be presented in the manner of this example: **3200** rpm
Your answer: **300** rpm
